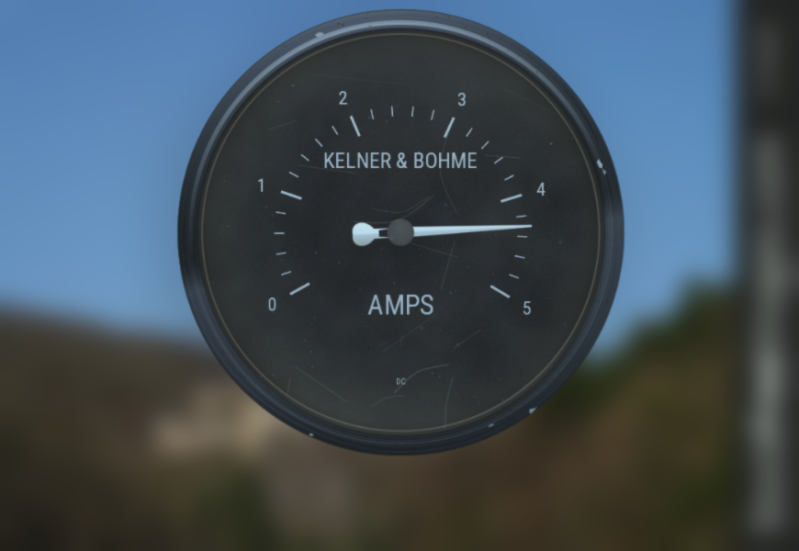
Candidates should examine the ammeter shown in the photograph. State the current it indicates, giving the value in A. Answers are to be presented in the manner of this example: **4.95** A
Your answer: **4.3** A
